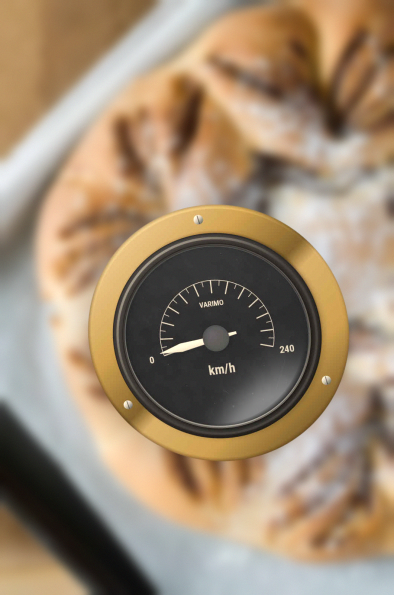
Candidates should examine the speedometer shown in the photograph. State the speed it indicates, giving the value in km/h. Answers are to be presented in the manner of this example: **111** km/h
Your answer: **5** km/h
